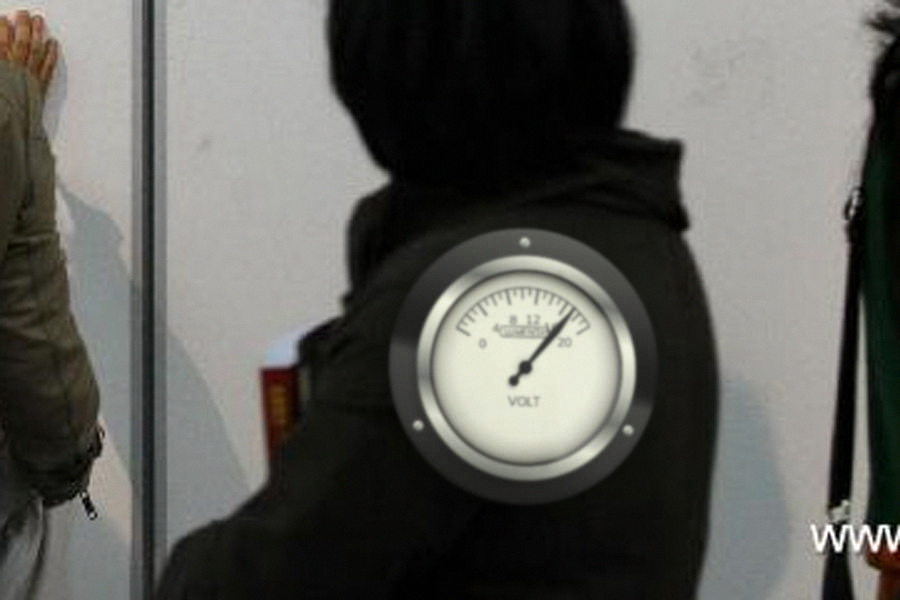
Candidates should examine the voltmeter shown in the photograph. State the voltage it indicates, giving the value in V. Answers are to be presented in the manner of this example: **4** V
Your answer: **17** V
